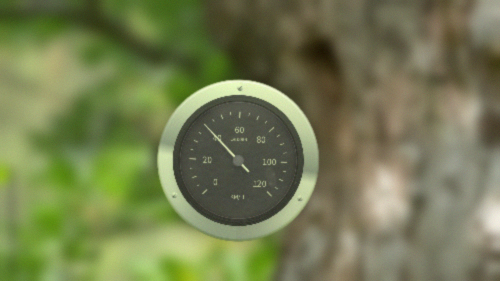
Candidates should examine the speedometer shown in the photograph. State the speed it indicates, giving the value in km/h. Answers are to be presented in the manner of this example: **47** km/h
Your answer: **40** km/h
